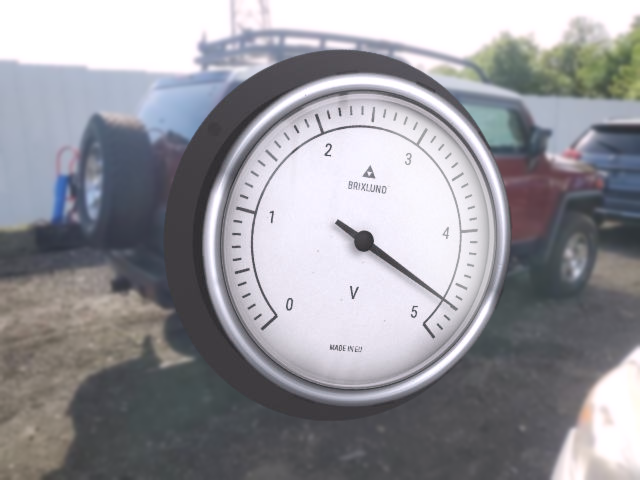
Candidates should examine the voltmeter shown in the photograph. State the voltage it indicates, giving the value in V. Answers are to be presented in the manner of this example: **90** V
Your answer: **4.7** V
